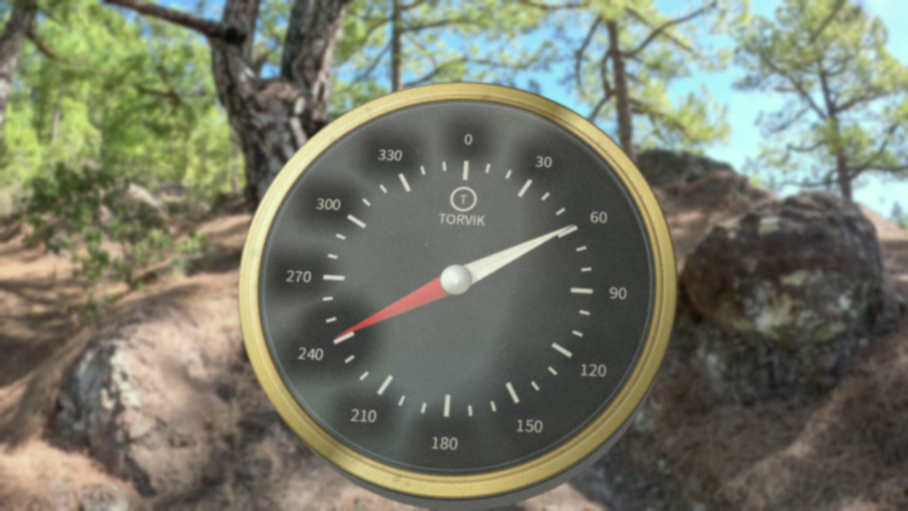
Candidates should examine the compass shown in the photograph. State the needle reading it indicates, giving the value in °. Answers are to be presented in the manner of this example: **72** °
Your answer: **240** °
